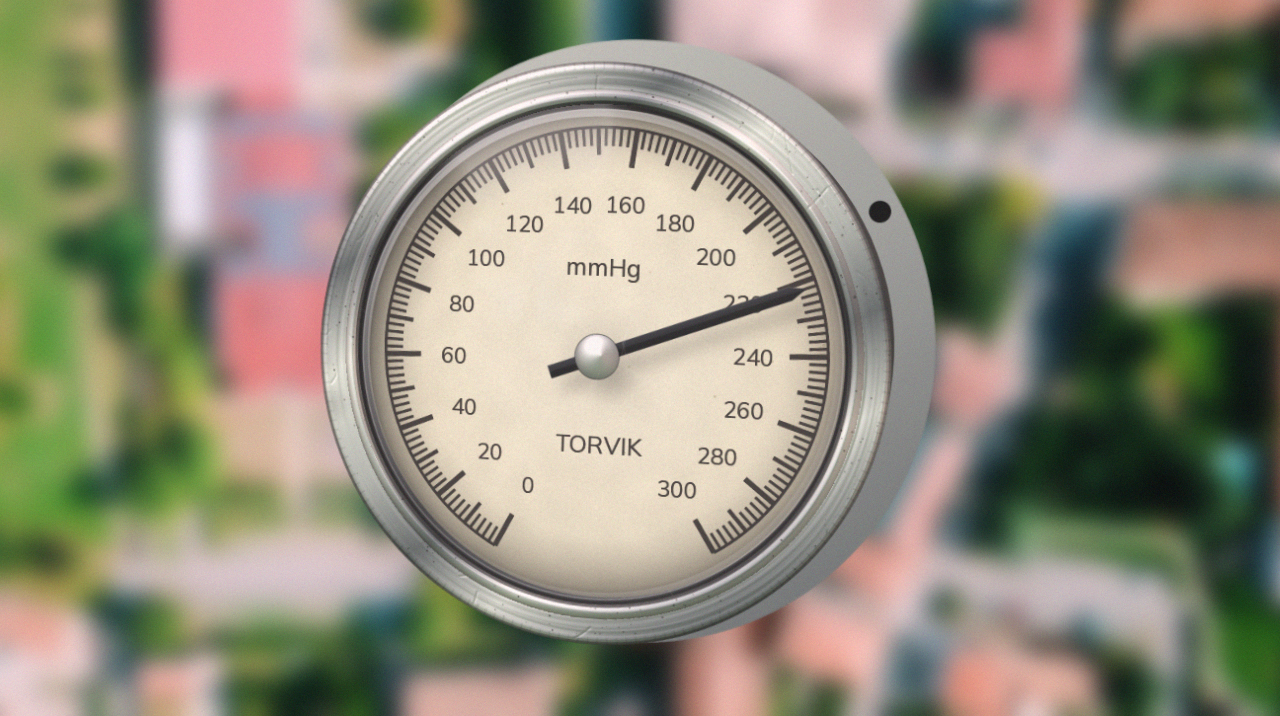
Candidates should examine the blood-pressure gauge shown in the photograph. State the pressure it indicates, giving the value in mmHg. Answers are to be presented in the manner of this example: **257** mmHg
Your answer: **222** mmHg
